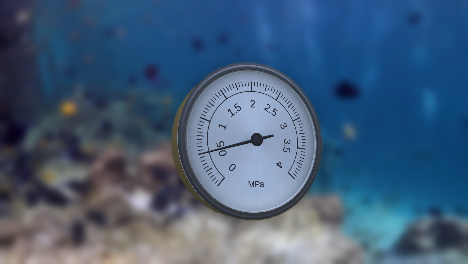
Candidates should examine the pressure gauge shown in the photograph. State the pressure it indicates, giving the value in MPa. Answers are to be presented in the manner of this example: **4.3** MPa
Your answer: **0.5** MPa
